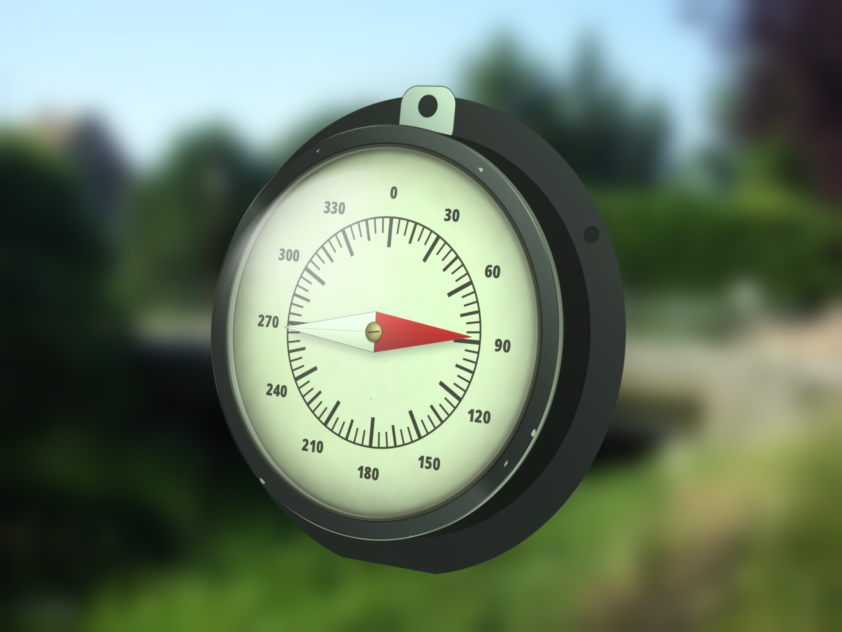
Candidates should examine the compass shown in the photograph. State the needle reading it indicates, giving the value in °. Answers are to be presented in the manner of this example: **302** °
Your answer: **87.5** °
